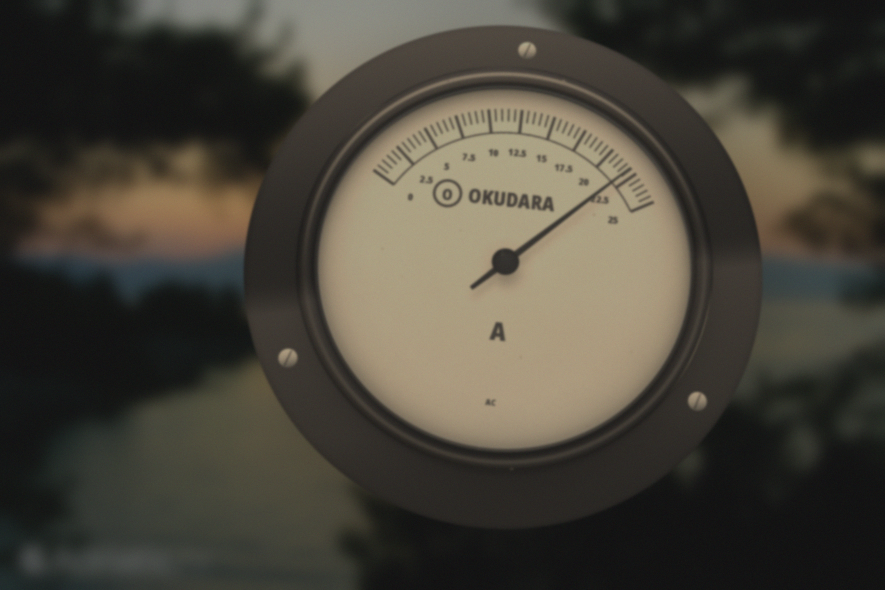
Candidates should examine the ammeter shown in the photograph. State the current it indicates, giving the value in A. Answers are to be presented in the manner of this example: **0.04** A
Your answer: **22** A
